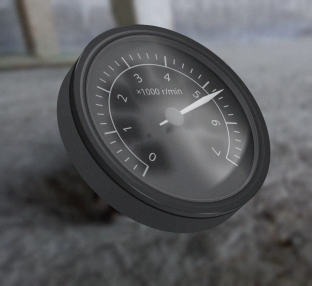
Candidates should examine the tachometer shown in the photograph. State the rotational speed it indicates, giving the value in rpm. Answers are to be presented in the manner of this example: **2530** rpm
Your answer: **5300** rpm
